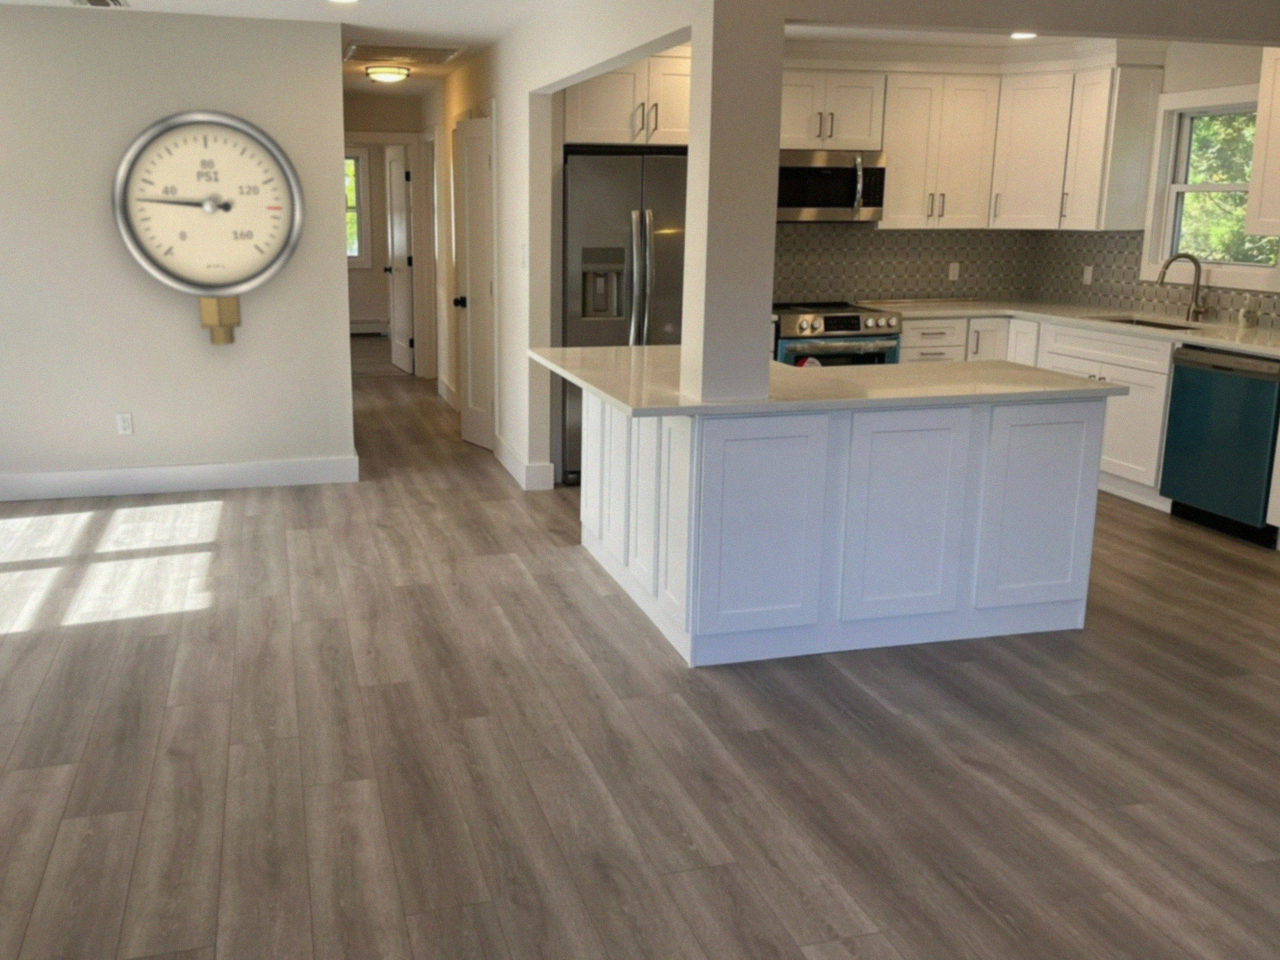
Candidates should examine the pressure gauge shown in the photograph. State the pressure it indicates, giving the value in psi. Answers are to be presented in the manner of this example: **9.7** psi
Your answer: **30** psi
